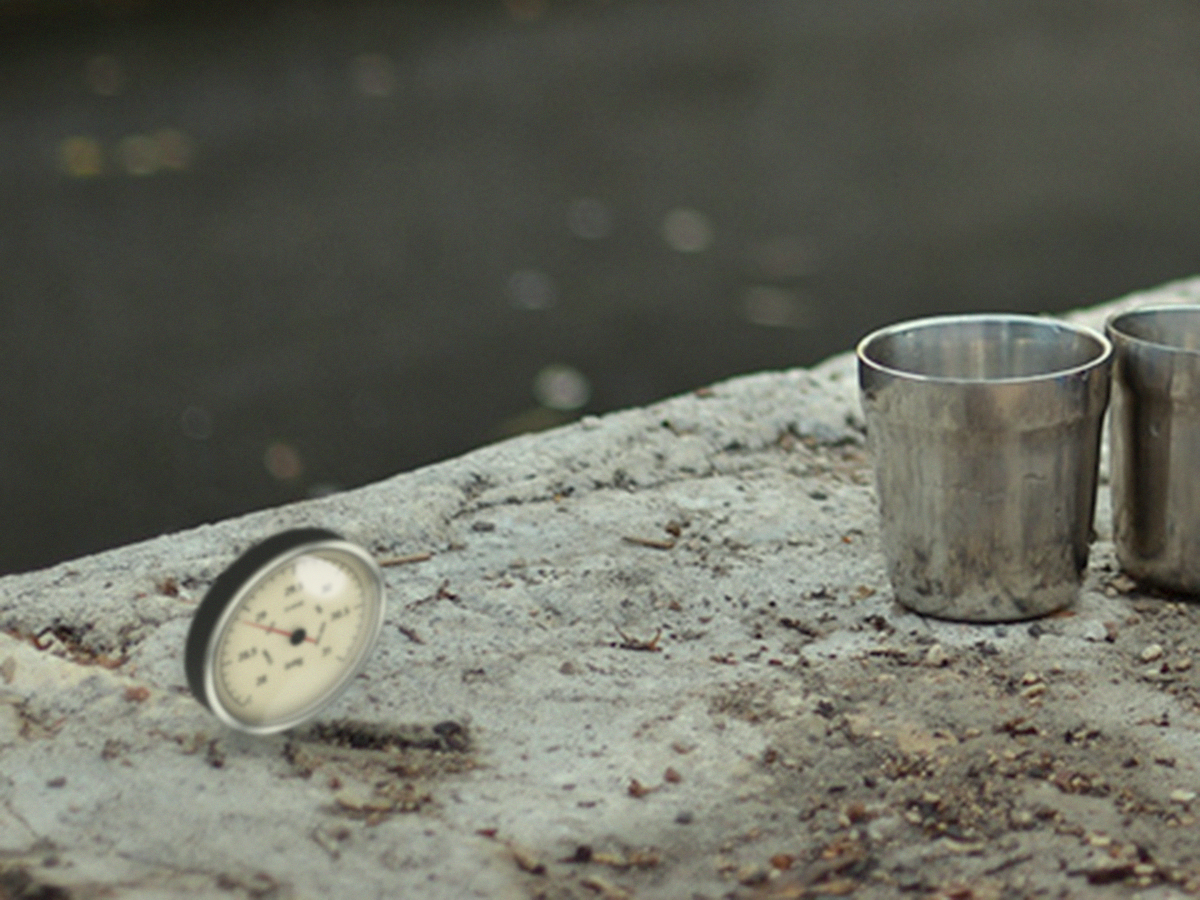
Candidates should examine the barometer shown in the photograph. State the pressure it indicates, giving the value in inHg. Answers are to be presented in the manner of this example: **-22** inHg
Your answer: **28.9** inHg
